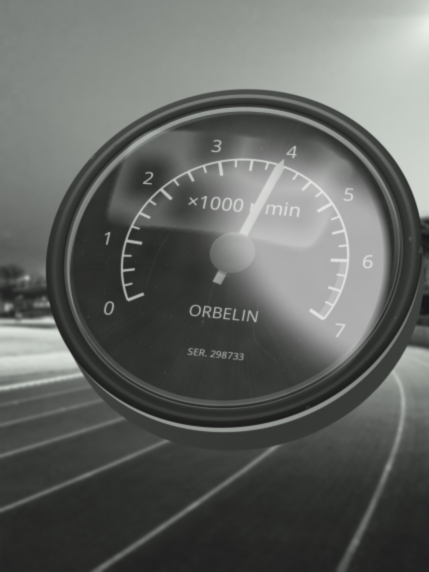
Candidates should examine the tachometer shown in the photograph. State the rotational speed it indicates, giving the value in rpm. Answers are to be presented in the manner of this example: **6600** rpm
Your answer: **4000** rpm
